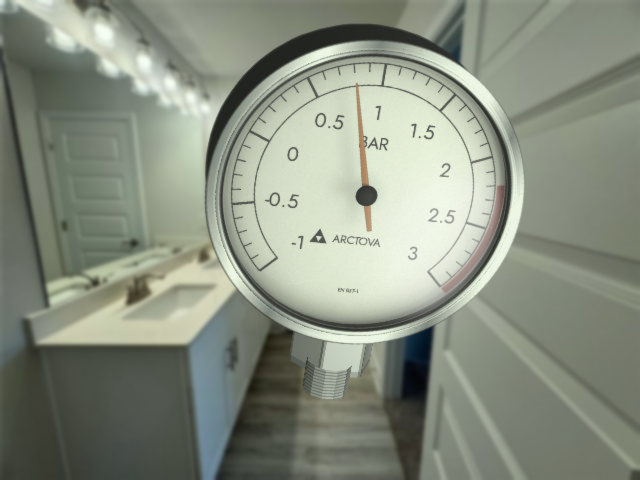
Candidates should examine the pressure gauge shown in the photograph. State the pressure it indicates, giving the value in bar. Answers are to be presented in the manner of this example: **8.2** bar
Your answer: **0.8** bar
